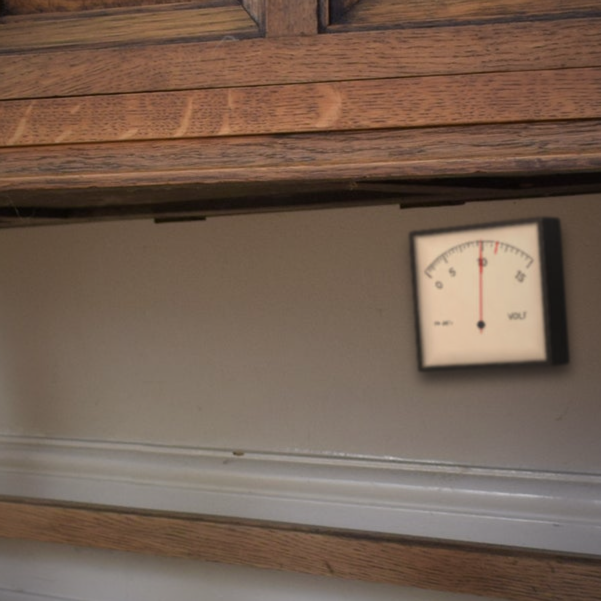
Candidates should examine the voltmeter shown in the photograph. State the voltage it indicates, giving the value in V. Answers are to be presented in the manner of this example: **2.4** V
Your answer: **10** V
